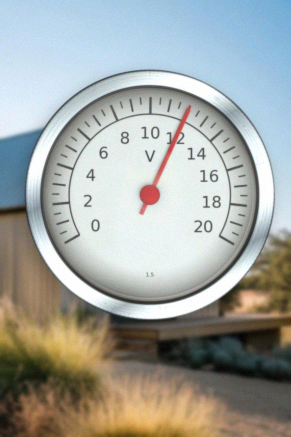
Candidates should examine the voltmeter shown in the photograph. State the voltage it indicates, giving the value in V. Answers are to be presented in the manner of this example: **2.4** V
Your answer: **12** V
